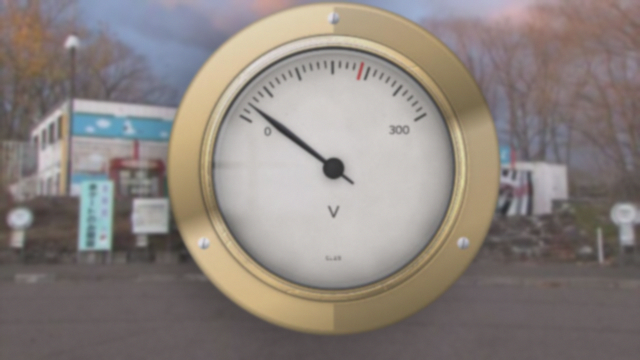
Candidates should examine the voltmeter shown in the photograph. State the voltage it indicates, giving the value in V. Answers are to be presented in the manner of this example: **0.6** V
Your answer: **20** V
